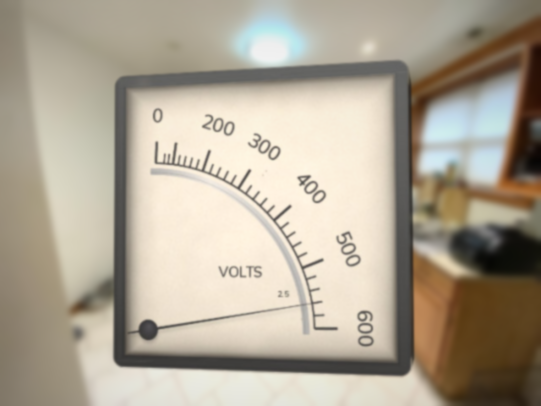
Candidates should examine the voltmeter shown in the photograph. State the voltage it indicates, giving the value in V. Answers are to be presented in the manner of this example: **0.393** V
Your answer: **560** V
